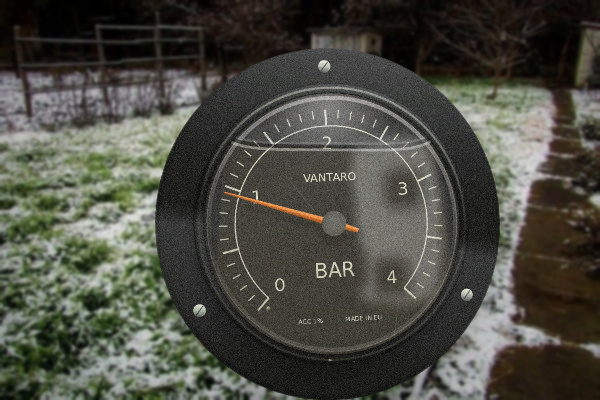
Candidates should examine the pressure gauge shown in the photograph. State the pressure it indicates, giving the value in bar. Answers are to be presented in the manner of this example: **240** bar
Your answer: **0.95** bar
